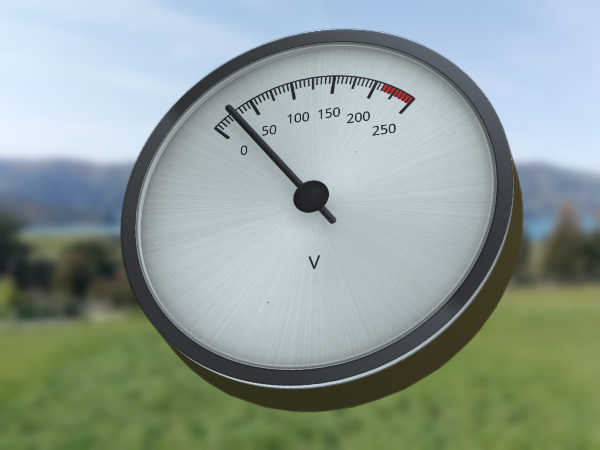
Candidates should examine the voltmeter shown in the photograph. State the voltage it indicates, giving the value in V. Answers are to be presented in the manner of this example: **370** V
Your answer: **25** V
